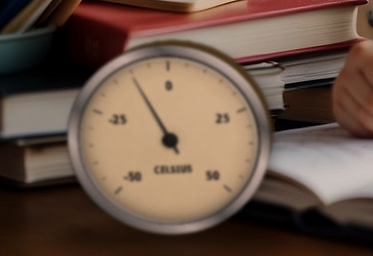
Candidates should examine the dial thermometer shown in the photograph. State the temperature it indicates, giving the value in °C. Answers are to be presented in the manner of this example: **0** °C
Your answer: **-10** °C
